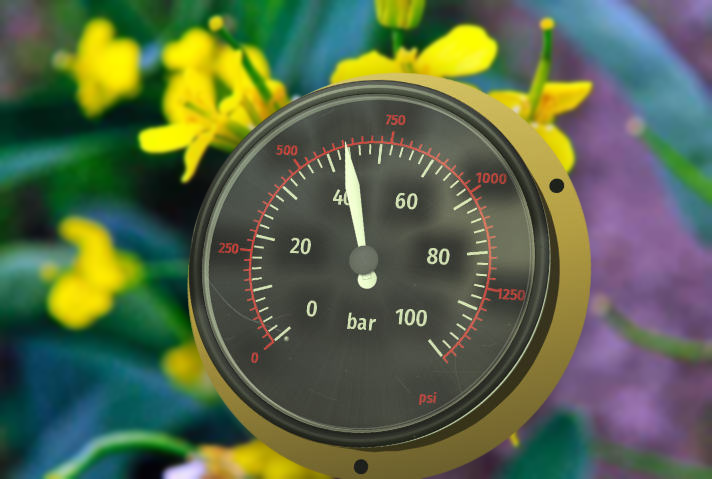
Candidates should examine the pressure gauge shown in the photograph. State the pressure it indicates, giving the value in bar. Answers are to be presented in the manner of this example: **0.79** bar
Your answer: **44** bar
